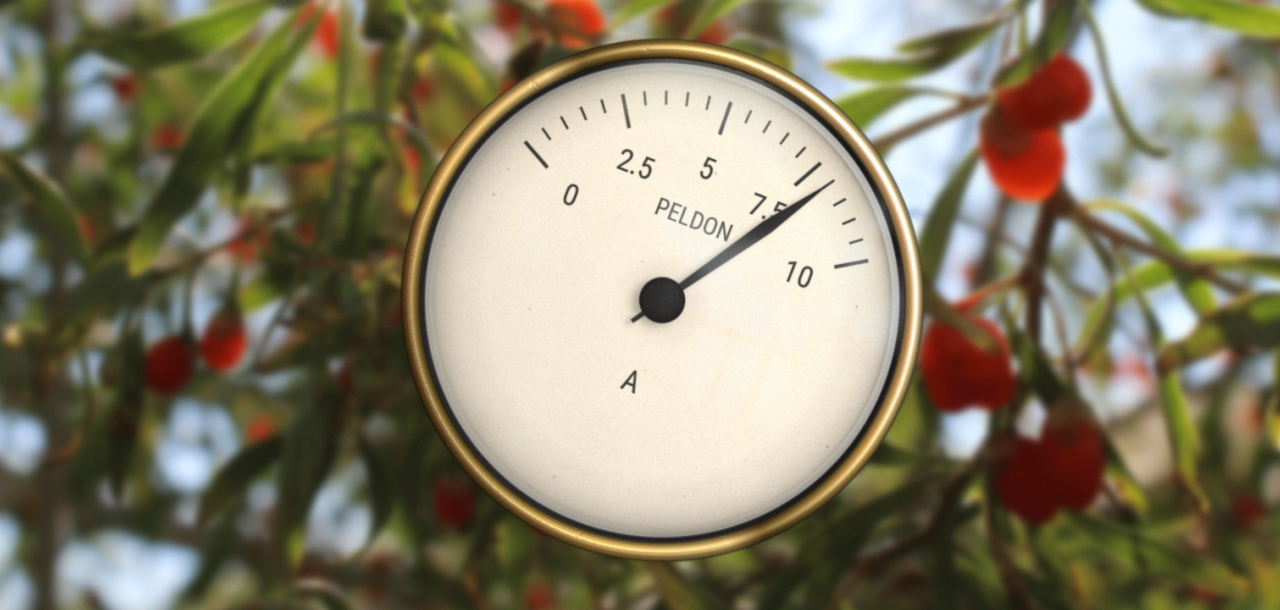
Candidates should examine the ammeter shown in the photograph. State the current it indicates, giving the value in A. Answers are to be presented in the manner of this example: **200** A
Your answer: **8** A
